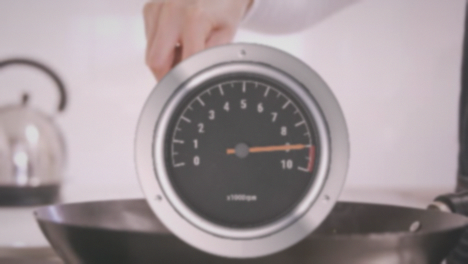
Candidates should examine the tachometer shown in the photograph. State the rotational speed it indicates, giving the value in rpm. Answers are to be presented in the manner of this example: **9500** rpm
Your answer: **9000** rpm
